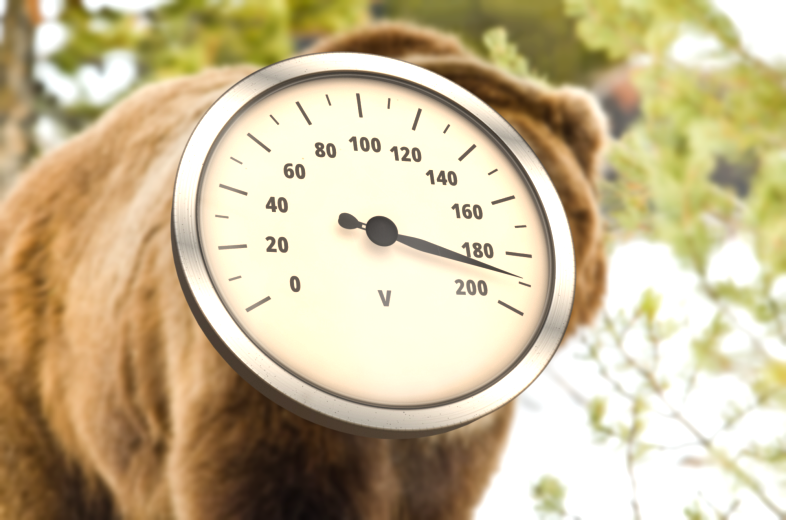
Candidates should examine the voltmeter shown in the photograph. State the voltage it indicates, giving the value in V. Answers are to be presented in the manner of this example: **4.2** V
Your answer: **190** V
